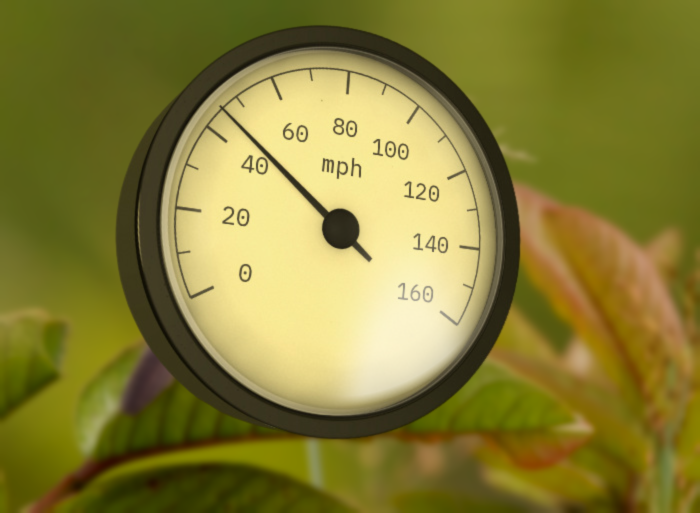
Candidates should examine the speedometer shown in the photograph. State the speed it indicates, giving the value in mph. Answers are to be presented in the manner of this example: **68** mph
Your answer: **45** mph
